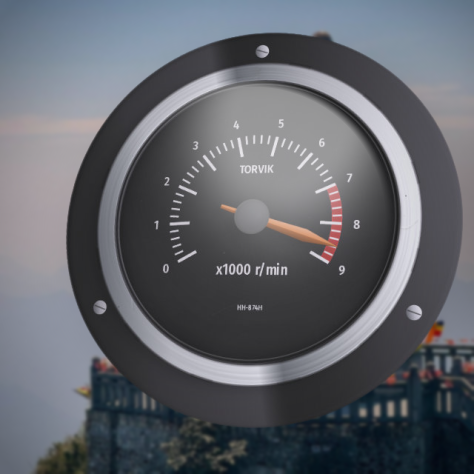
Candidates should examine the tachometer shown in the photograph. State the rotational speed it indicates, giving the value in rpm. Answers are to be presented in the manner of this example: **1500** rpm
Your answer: **8600** rpm
